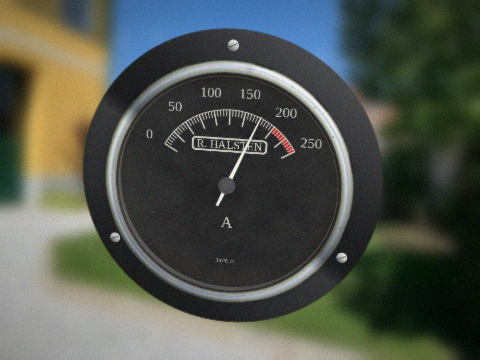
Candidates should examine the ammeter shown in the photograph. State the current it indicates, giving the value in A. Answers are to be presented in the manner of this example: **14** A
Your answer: **175** A
